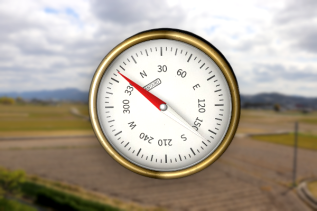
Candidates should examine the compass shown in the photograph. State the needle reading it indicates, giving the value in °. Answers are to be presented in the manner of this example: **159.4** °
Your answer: **340** °
